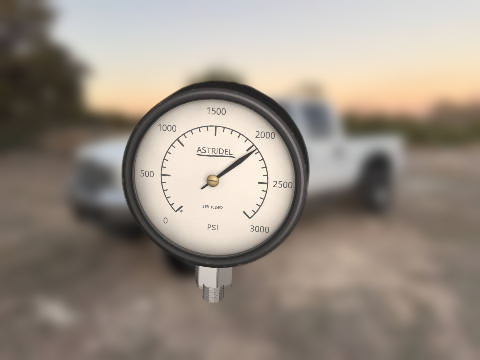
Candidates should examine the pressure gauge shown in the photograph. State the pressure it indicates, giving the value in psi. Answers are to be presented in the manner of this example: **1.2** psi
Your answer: **2050** psi
